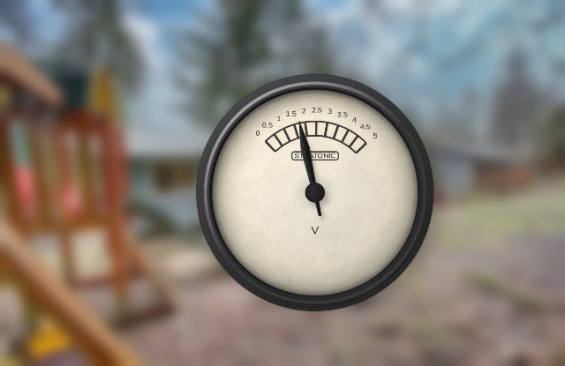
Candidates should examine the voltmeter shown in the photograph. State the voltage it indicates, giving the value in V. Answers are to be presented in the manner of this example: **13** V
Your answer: **1.75** V
